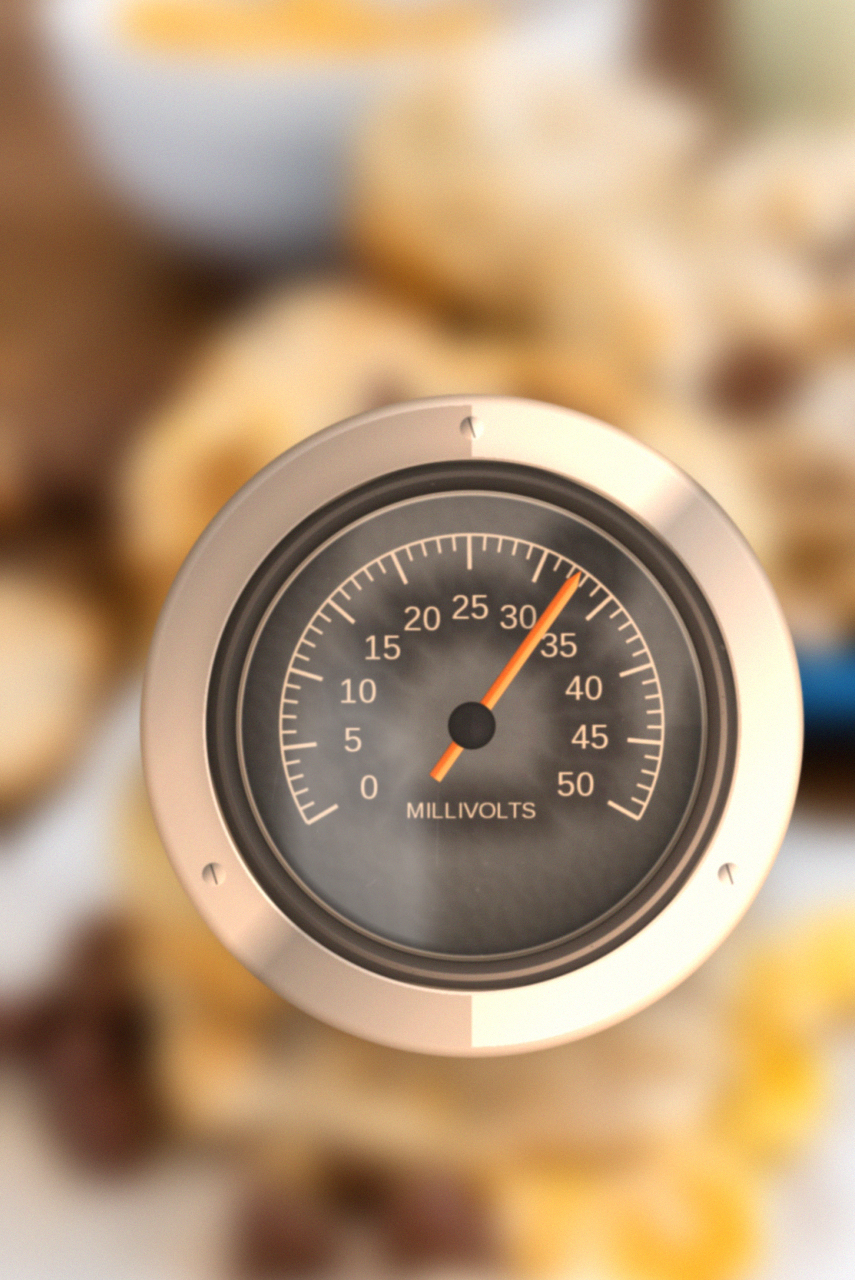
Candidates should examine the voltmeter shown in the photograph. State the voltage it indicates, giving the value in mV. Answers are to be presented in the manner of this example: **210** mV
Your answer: **32.5** mV
